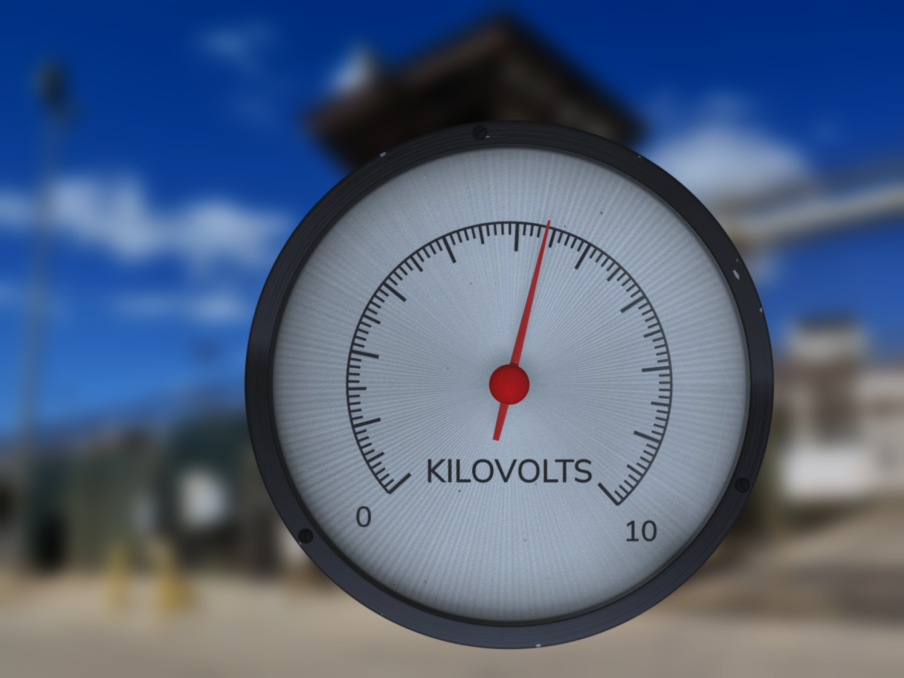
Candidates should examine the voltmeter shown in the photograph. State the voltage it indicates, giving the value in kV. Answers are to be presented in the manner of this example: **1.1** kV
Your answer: **5.4** kV
